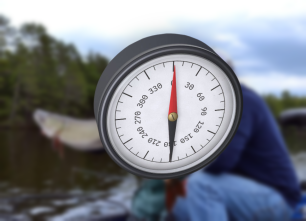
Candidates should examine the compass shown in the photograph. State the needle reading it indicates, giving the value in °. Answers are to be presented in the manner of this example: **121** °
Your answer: **0** °
